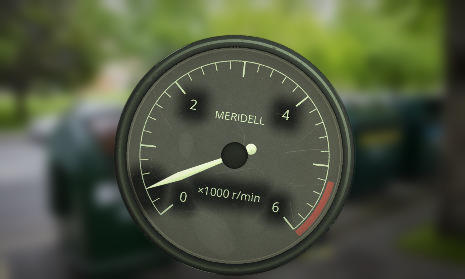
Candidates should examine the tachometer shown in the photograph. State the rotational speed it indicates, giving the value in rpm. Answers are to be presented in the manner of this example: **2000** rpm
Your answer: **400** rpm
